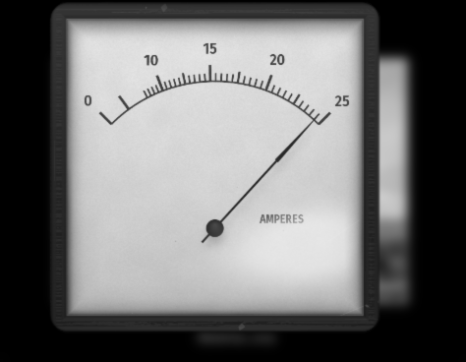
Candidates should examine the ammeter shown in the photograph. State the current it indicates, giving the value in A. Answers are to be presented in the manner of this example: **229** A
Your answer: **24.5** A
